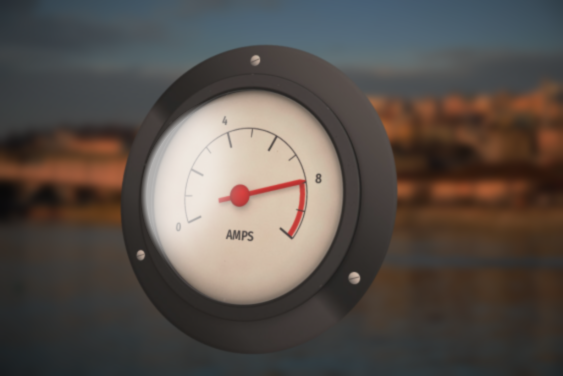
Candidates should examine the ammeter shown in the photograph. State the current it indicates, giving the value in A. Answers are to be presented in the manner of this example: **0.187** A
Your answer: **8** A
